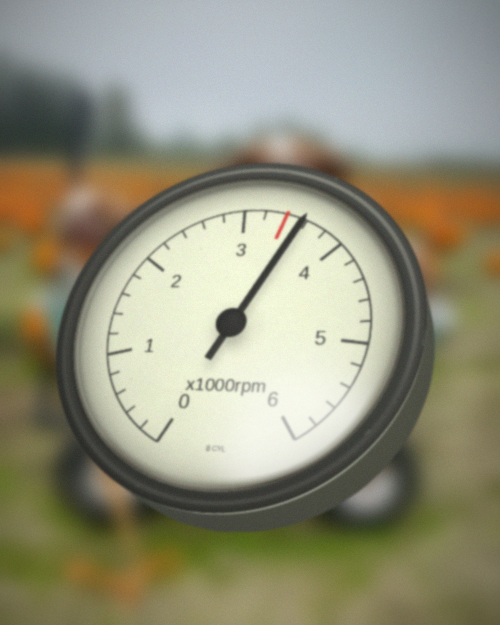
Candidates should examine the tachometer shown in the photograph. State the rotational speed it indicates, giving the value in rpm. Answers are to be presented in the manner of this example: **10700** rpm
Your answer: **3600** rpm
